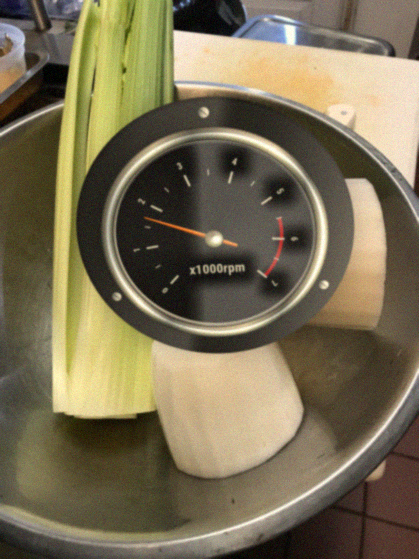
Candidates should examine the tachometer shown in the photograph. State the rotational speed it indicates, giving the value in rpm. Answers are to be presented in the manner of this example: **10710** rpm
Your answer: **1750** rpm
